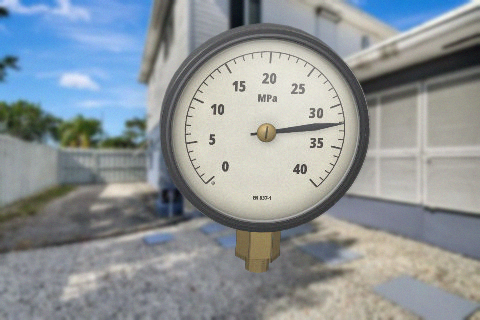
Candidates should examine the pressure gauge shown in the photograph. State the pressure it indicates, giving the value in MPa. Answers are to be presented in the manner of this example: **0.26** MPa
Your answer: **32** MPa
